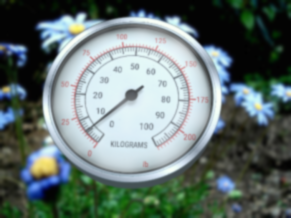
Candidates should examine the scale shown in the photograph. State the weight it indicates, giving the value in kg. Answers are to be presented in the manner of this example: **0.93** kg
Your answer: **5** kg
